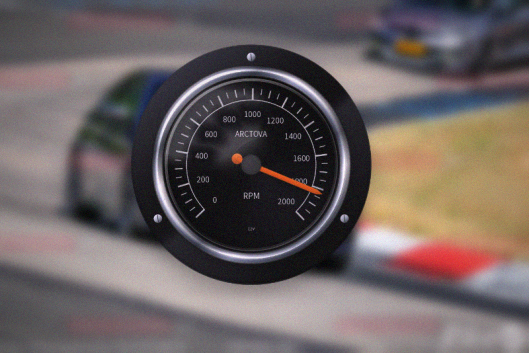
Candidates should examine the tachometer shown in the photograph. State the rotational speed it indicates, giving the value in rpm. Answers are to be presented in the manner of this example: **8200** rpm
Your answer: **1825** rpm
